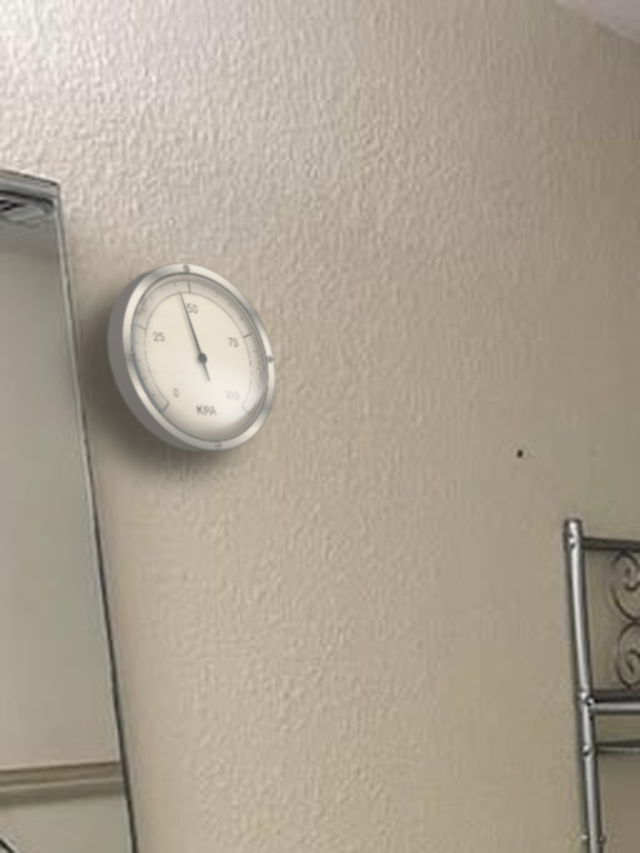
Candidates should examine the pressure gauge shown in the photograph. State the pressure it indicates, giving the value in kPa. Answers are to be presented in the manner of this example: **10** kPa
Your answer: **45** kPa
